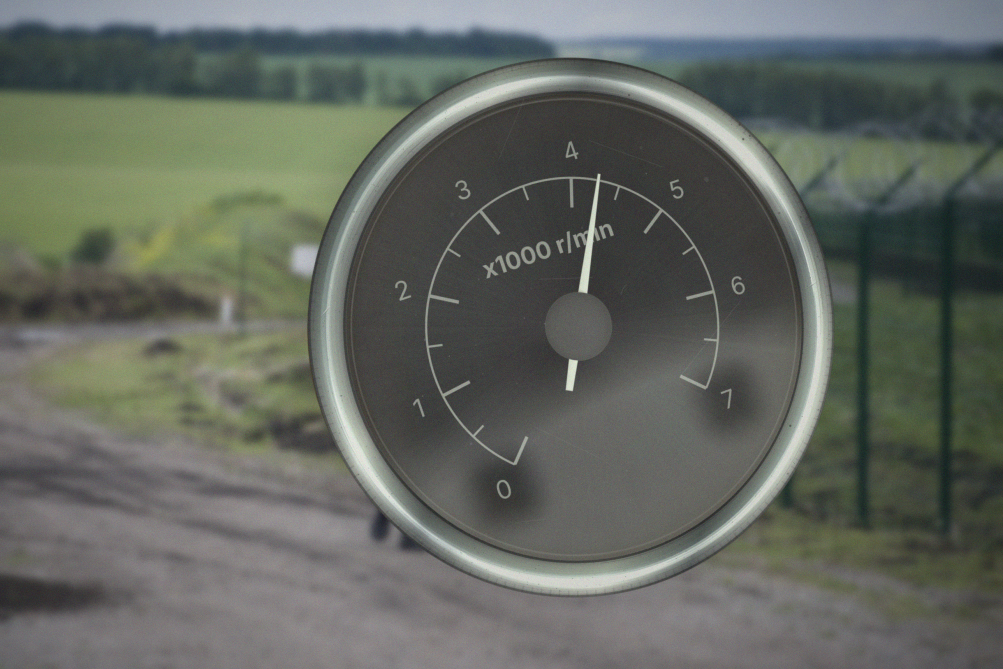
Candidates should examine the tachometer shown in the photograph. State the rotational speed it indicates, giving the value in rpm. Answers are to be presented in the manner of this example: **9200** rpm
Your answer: **4250** rpm
